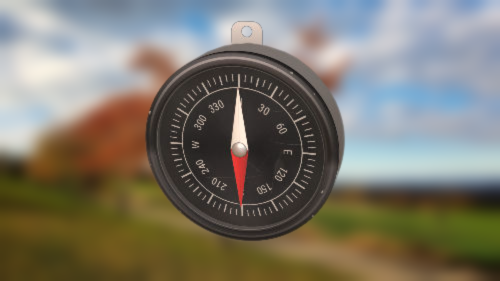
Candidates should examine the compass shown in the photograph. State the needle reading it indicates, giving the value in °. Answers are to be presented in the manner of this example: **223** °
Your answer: **180** °
